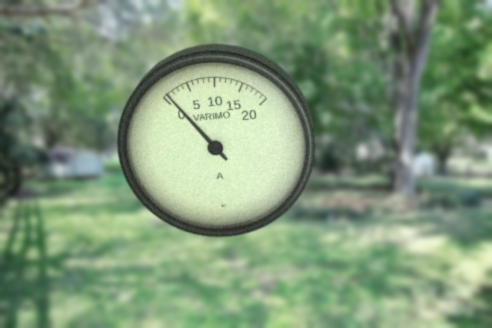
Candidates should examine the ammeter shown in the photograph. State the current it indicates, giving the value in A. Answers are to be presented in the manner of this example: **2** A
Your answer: **1** A
